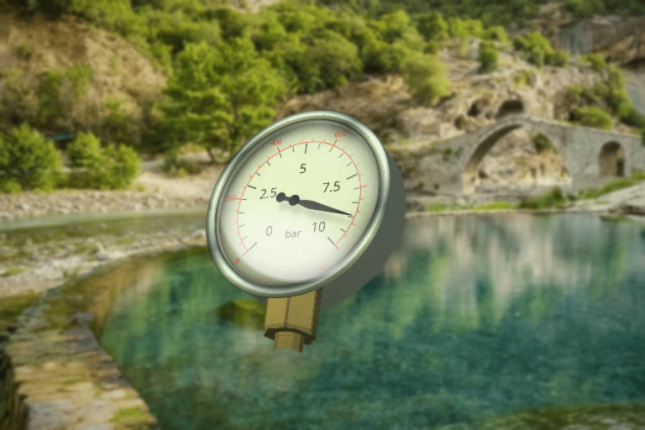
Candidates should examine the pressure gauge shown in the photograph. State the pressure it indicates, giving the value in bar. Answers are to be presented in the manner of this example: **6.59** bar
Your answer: **9** bar
